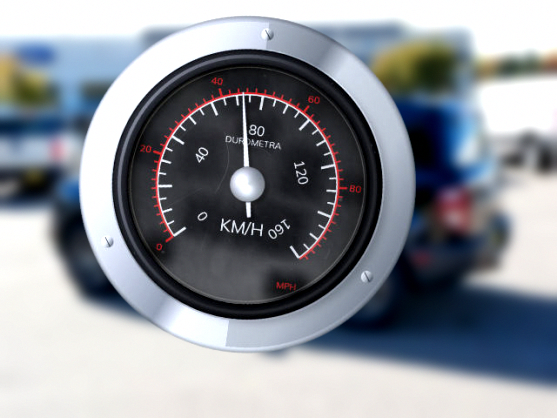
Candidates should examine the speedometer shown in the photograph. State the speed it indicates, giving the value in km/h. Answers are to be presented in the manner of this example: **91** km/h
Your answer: **72.5** km/h
